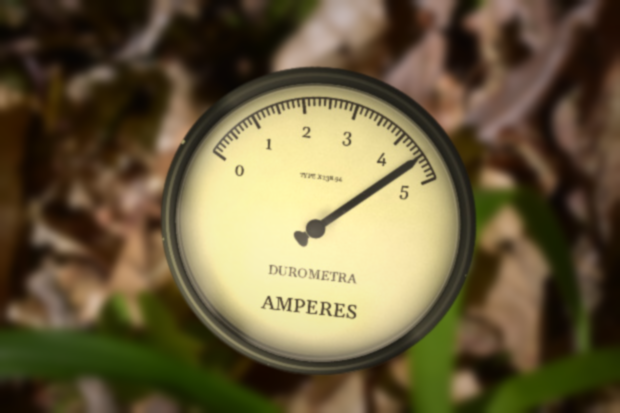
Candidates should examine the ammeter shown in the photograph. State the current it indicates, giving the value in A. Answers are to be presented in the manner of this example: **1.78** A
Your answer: **4.5** A
